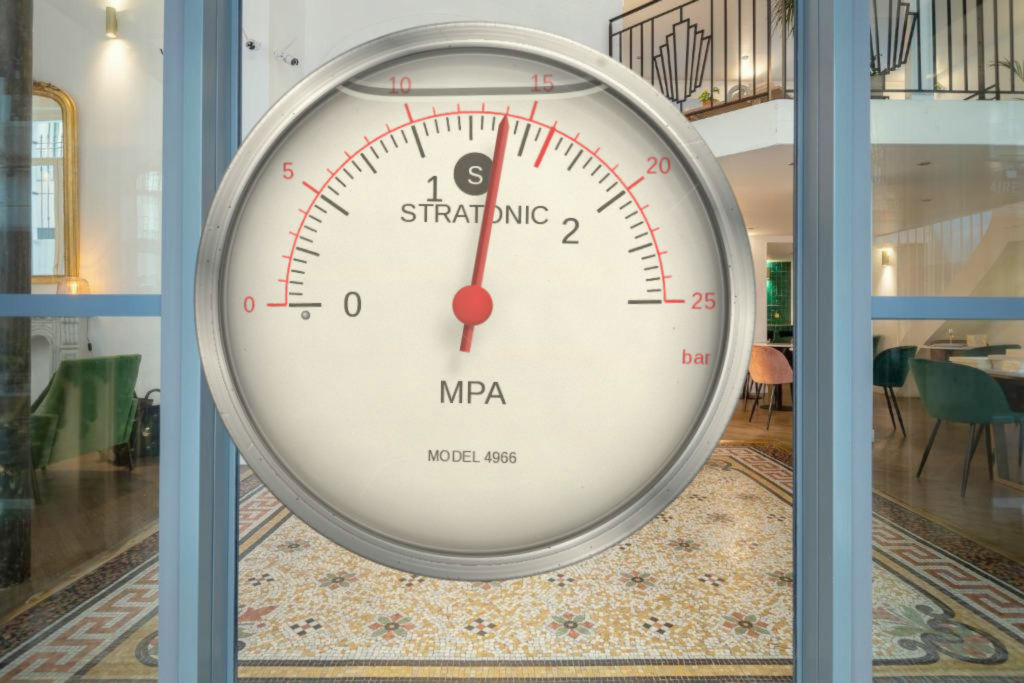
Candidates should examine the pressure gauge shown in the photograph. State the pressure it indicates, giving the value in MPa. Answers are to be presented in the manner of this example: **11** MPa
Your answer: **1.4** MPa
